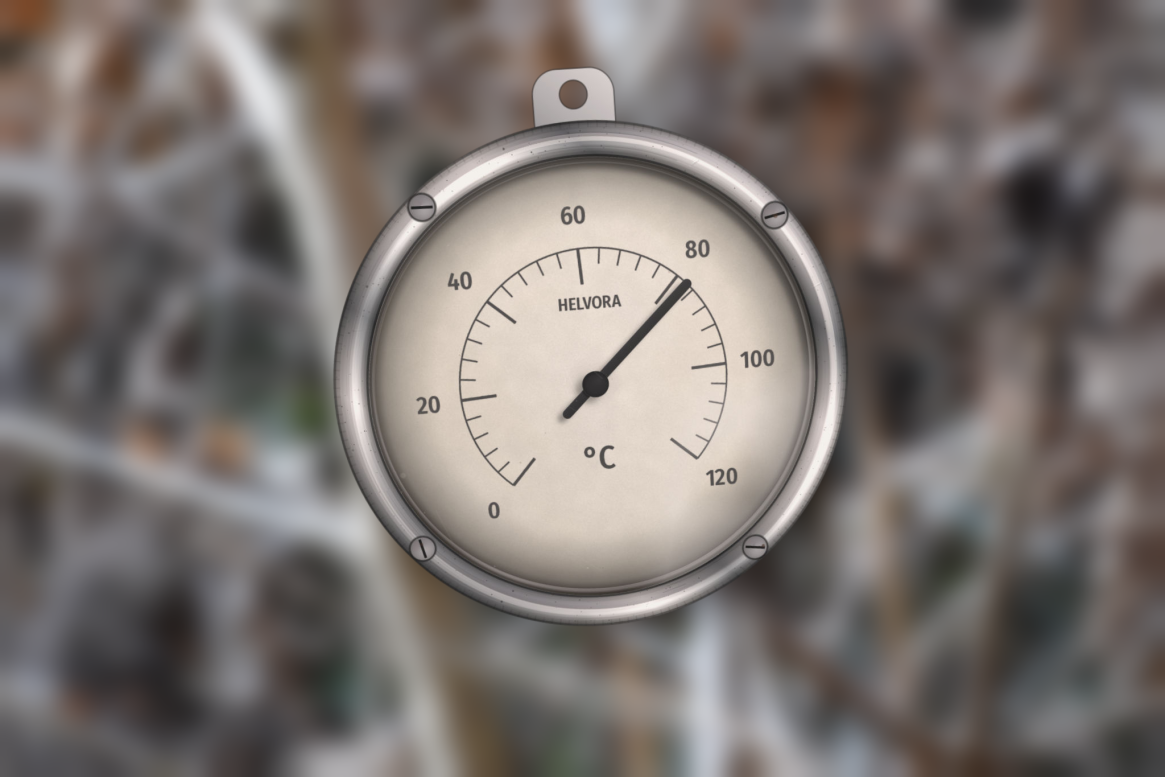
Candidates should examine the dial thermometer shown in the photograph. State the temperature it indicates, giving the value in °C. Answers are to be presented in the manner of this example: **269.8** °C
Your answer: **82** °C
